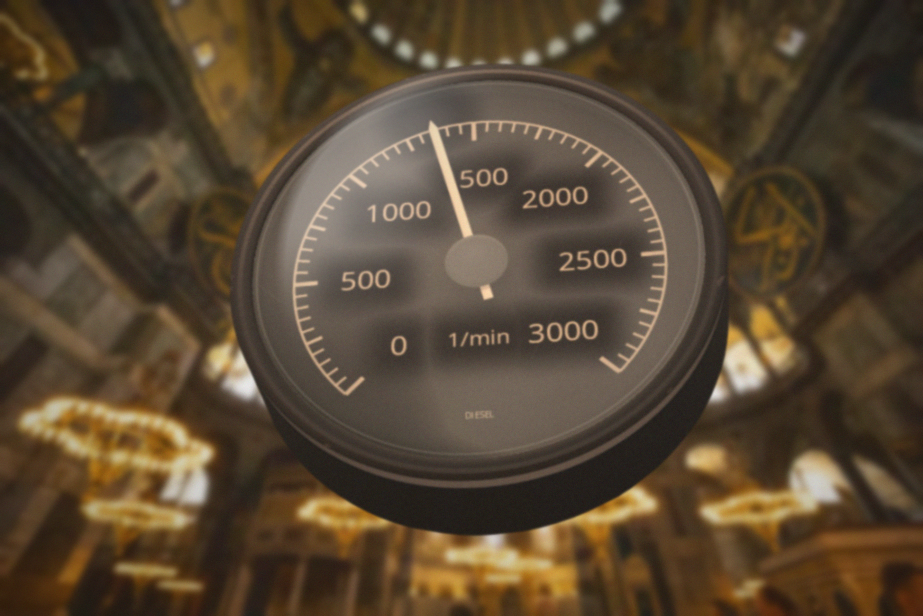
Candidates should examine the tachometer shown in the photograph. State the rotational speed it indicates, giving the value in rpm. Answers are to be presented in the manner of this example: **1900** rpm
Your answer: **1350** rpm
